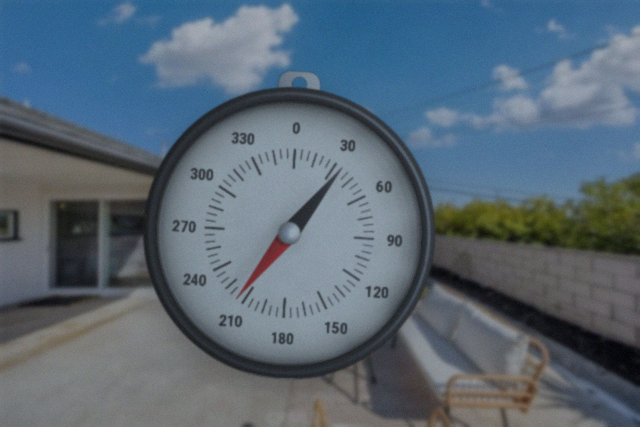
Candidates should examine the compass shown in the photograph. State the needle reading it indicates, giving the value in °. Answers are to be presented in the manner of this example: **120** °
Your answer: **215** °
